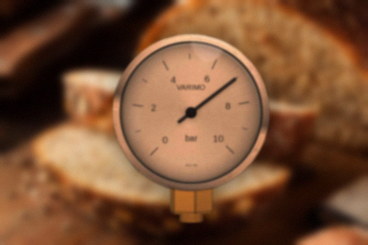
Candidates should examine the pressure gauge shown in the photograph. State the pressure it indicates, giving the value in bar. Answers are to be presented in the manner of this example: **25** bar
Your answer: **7** bar
